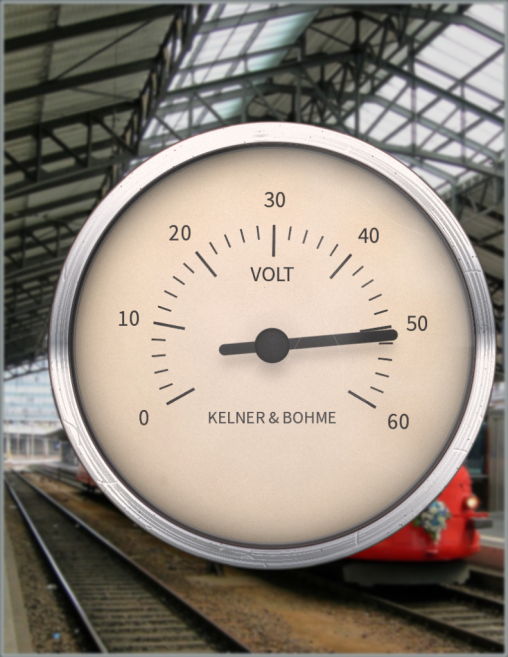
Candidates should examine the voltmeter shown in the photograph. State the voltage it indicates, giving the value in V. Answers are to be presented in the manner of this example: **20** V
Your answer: **51** V
